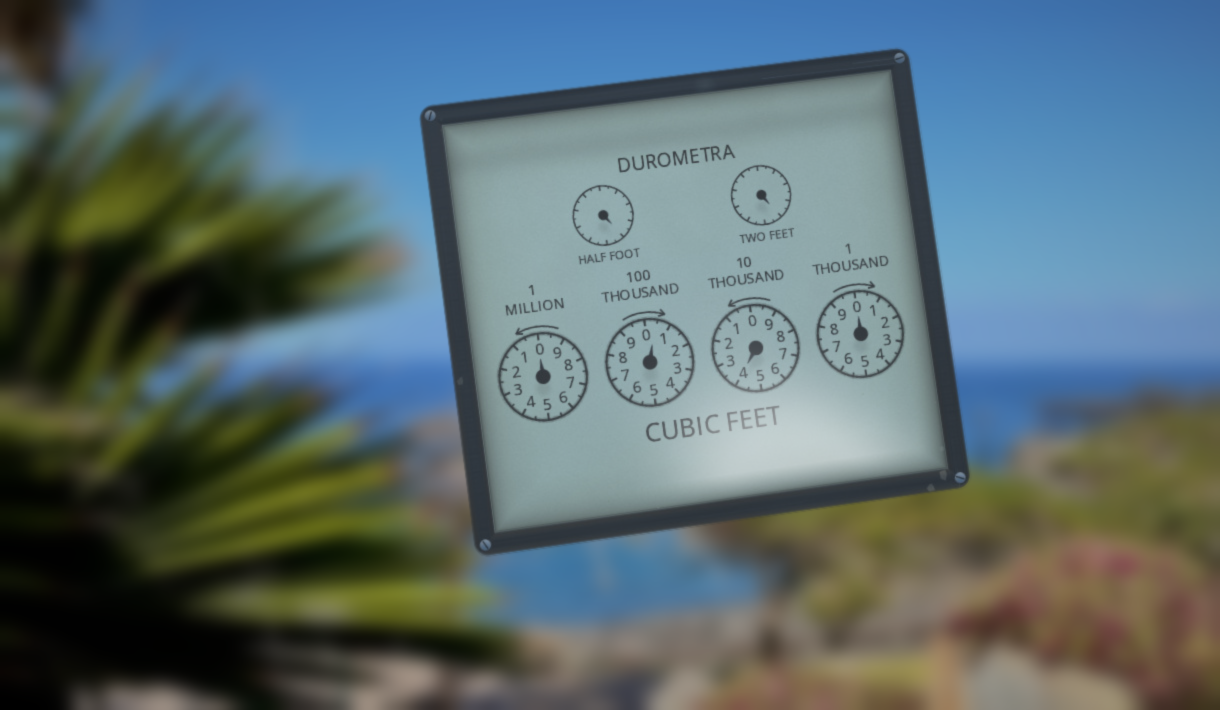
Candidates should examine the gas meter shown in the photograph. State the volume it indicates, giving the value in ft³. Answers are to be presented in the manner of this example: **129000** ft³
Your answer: **4000** ft³
